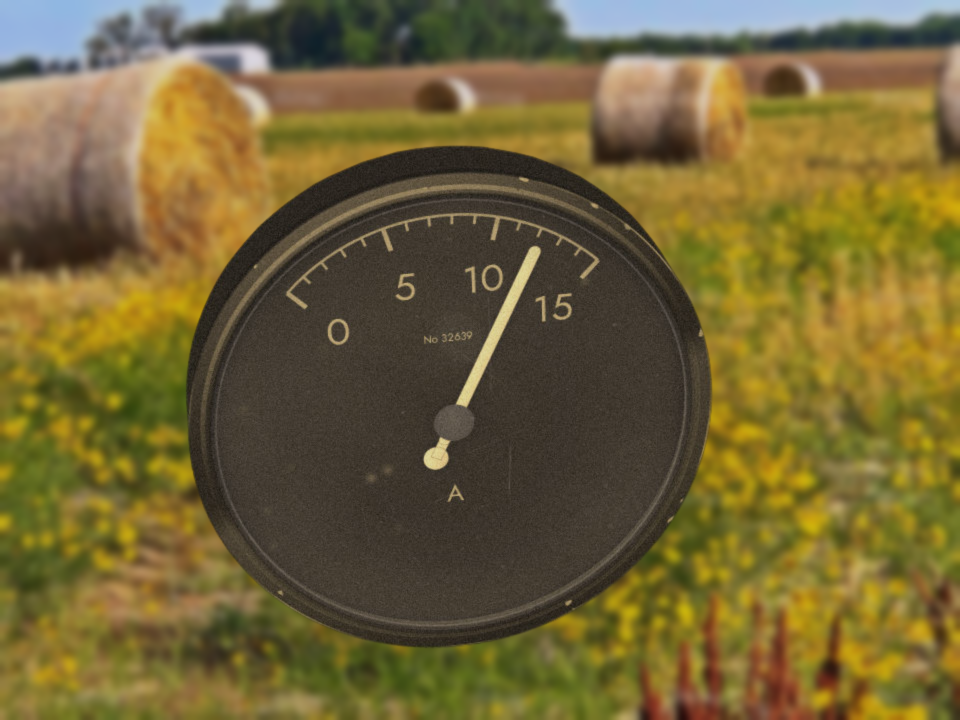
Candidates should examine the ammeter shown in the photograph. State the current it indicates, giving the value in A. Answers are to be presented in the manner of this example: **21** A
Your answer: **12** A
